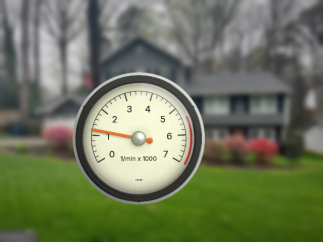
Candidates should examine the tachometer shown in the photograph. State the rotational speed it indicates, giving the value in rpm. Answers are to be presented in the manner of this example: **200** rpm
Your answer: **1200** rpm
